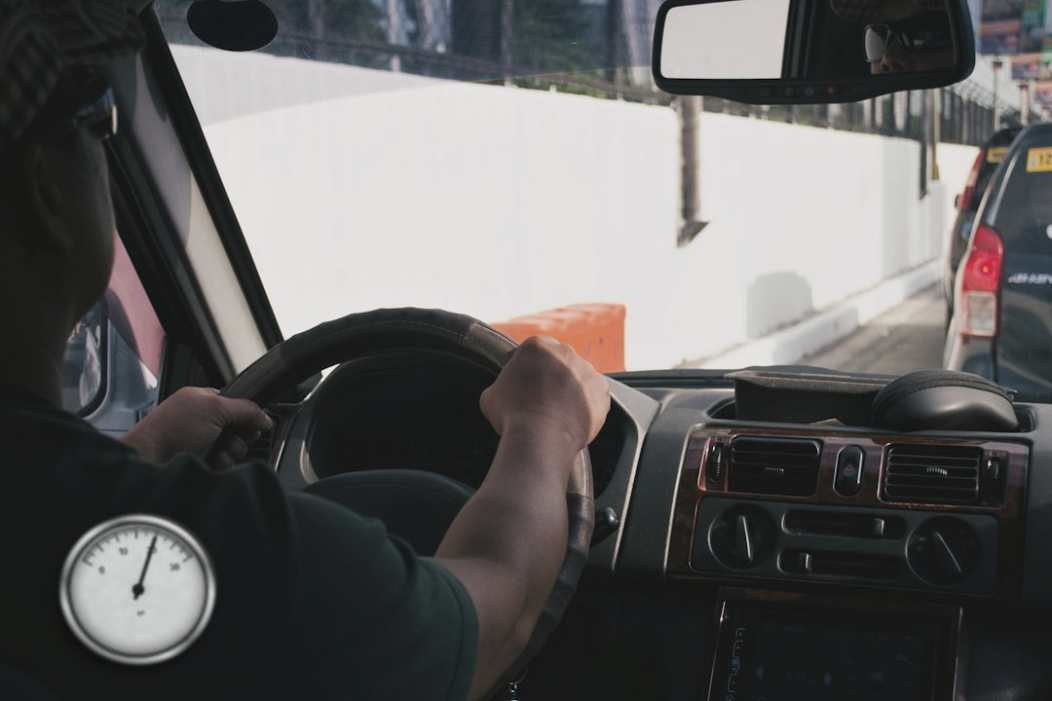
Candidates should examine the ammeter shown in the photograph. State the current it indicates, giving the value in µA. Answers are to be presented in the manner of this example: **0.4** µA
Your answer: **20** µA
